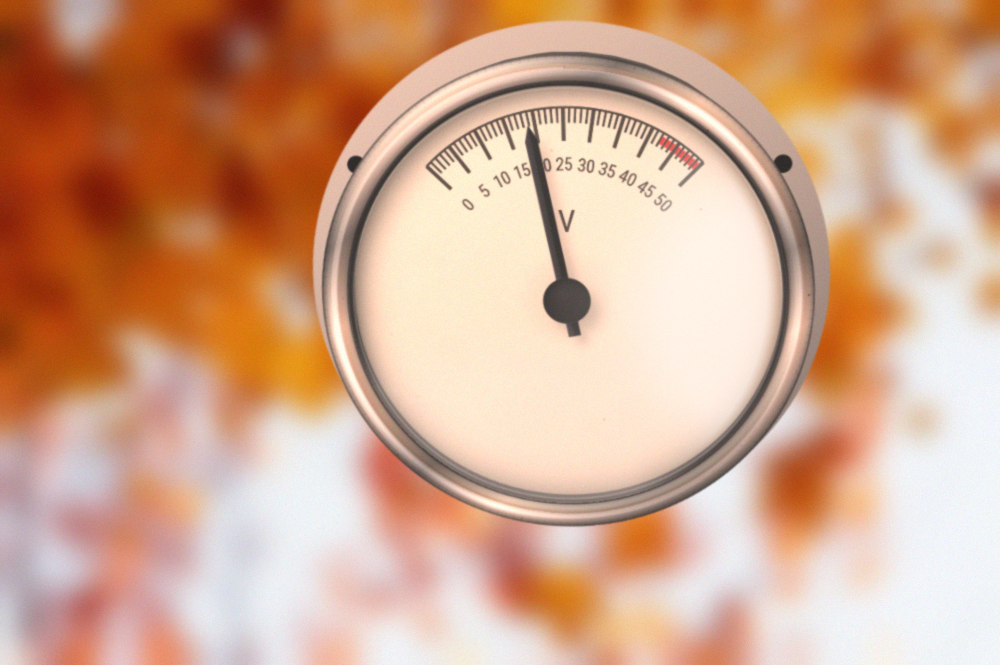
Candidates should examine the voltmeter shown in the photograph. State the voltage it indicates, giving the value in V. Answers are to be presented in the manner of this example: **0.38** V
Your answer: **19** V
